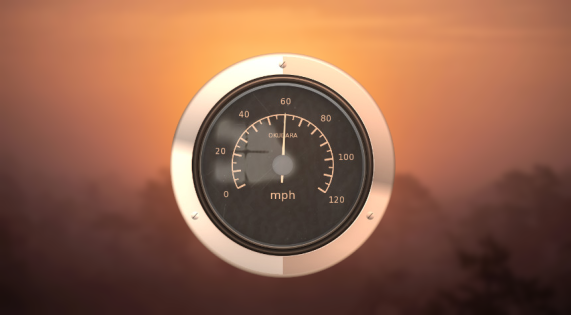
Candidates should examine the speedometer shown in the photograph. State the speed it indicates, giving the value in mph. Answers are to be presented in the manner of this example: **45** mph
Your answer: **60** mph
